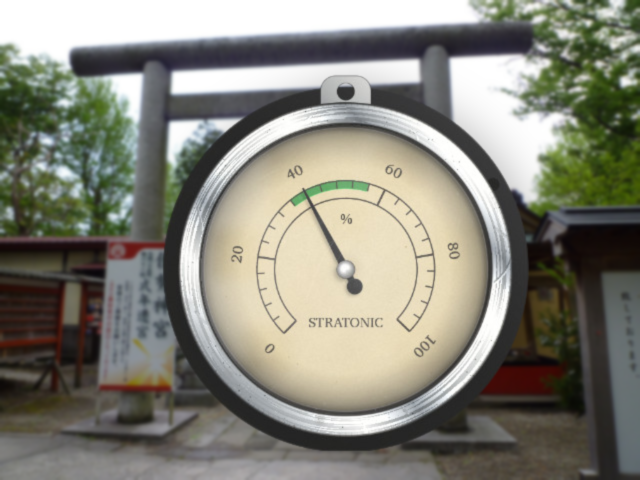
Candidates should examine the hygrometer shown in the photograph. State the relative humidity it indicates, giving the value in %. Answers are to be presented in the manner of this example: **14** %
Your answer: **40** %
